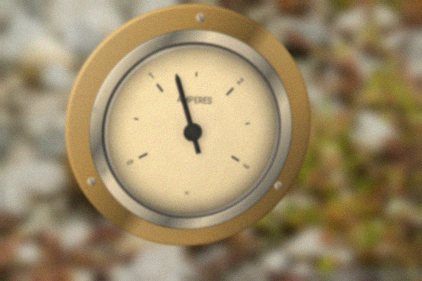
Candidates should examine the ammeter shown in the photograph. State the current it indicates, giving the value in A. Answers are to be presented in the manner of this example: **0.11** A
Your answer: **1.25** A
